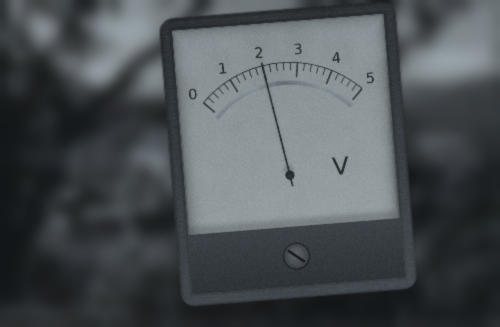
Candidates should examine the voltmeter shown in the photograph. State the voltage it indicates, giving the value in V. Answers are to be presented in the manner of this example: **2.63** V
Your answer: **2** V
